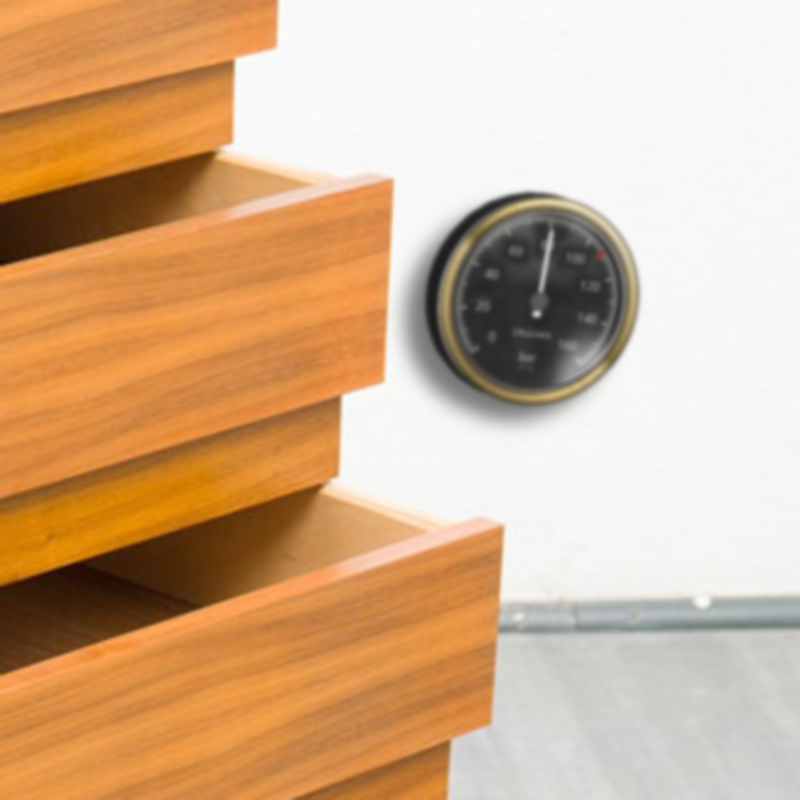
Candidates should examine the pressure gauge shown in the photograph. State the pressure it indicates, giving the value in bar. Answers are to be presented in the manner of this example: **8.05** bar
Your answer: **80** bar
